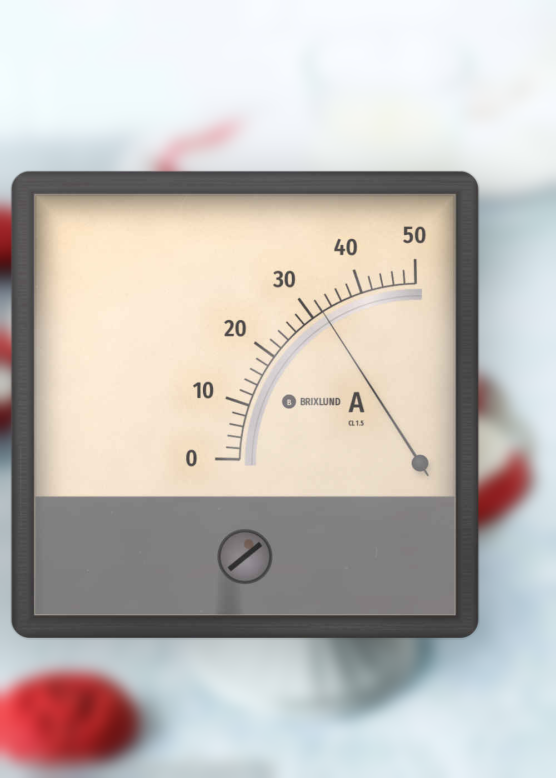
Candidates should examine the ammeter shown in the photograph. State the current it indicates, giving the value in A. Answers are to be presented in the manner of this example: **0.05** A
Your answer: **32** A
